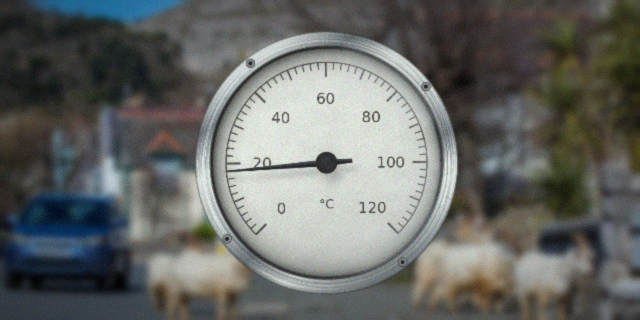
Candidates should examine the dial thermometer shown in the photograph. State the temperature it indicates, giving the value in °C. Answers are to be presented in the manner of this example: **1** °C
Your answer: **18** °C
